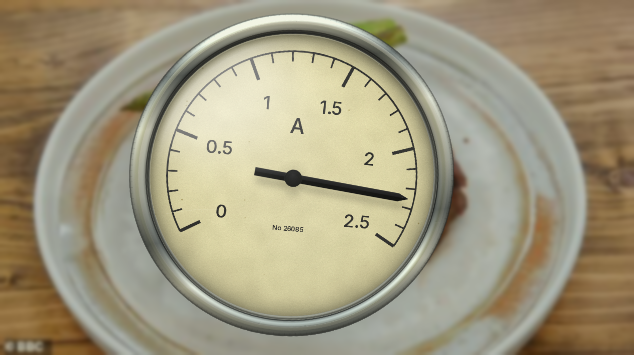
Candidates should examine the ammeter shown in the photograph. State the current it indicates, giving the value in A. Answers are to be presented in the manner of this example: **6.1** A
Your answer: **2.25** A
